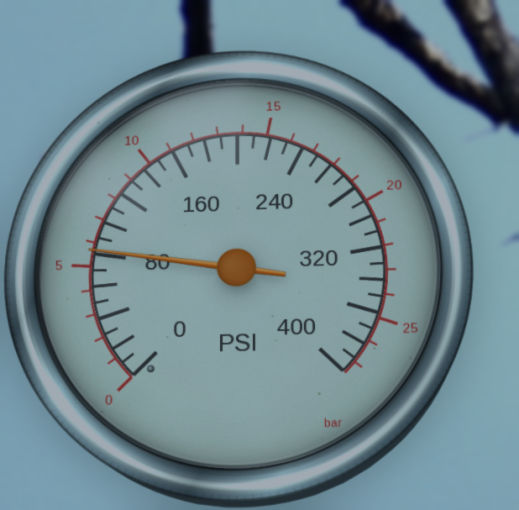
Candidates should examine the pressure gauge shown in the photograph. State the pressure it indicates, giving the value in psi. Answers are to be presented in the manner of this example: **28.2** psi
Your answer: **80** psi
